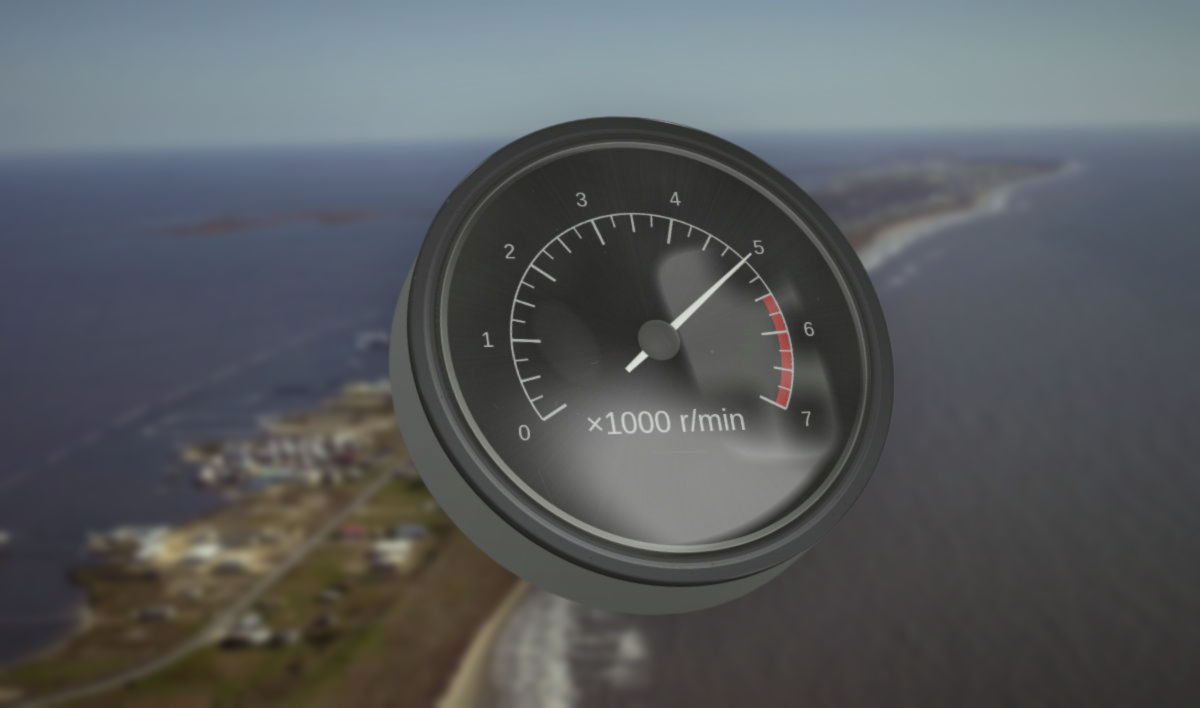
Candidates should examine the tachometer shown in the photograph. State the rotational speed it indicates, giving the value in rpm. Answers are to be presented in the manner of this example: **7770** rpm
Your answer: **5000** rpm
